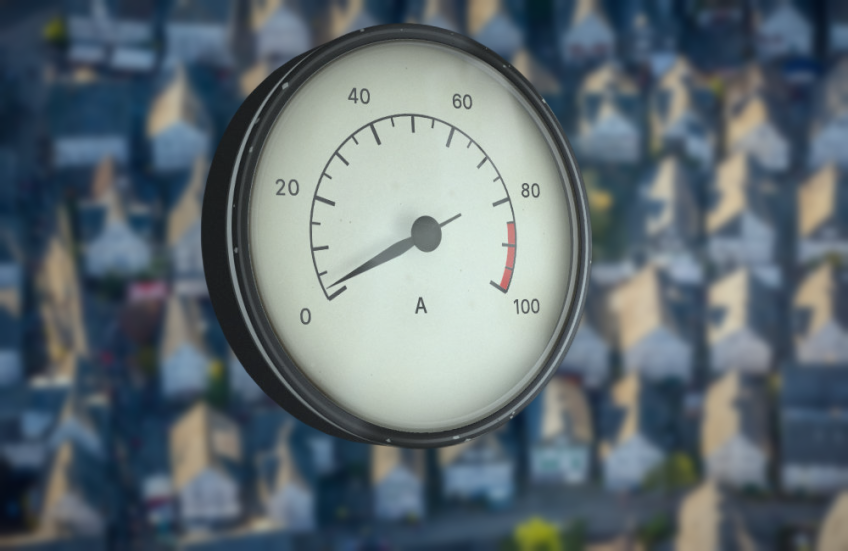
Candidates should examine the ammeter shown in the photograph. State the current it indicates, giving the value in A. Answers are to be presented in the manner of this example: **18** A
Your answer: **2.5** A
